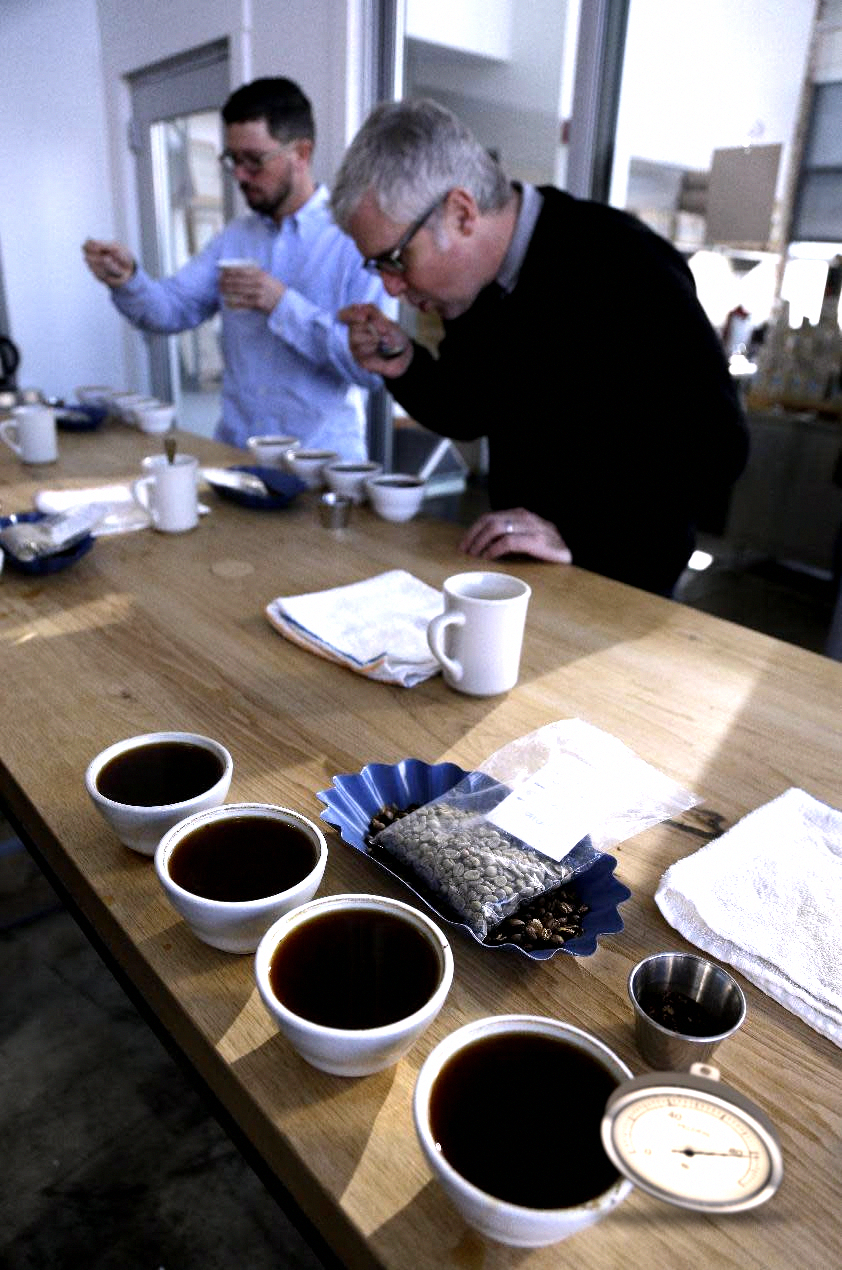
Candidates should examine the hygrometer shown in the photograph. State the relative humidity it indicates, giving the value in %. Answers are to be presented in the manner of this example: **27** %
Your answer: **80** %
